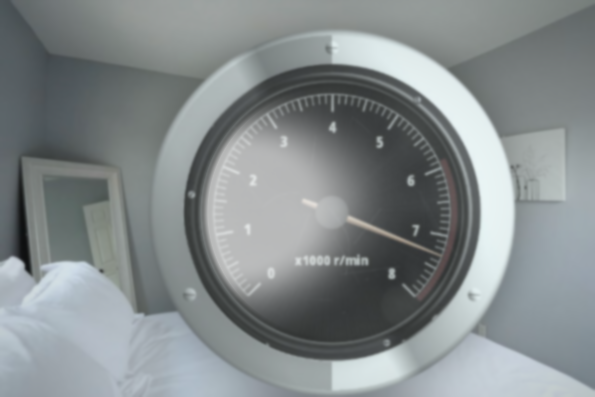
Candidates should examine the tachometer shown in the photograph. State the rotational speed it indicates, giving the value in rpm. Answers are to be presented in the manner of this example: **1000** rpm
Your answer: **7300** rpm
